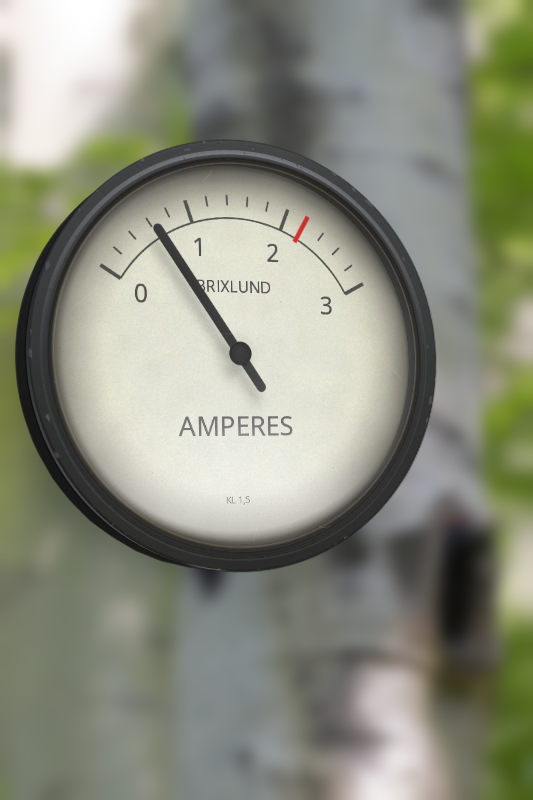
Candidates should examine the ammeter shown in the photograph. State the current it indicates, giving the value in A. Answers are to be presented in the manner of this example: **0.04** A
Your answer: **0.6** A
